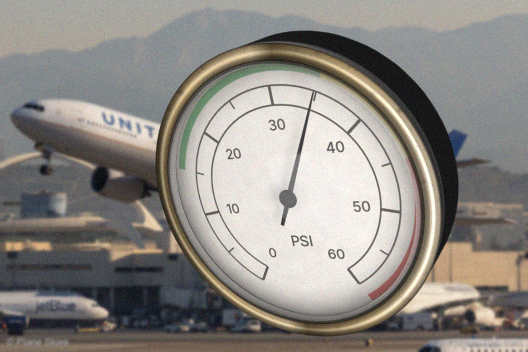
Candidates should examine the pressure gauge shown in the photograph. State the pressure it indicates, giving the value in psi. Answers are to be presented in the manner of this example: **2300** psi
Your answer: **35** psi
